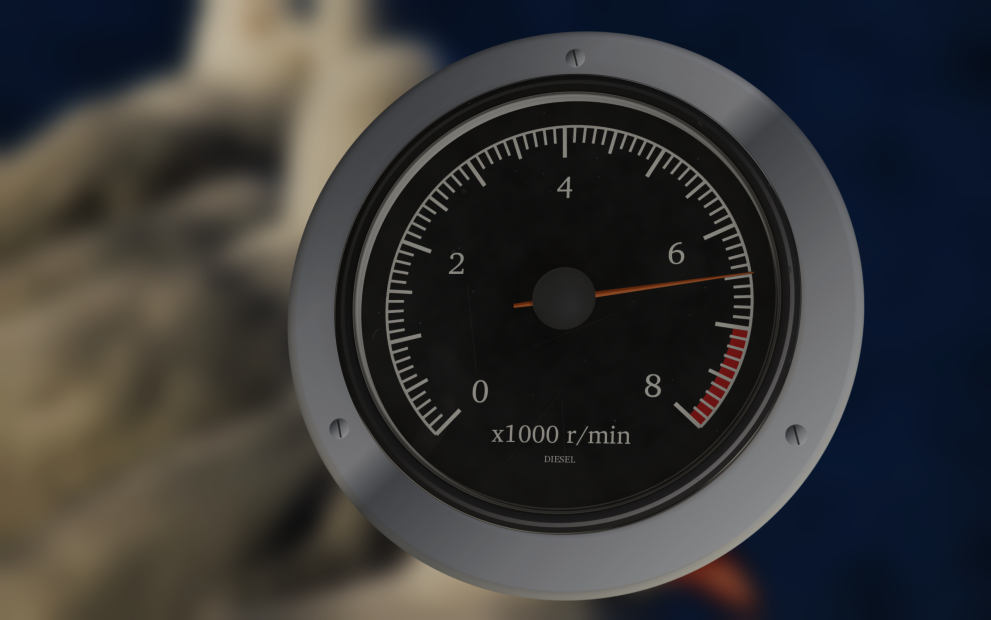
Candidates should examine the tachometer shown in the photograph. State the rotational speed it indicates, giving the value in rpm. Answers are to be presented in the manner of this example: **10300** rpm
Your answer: **6500** rpm
